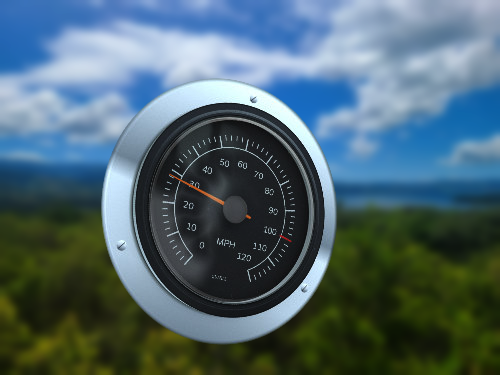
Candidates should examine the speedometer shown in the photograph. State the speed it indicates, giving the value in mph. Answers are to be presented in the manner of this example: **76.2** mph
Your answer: **28** mph
